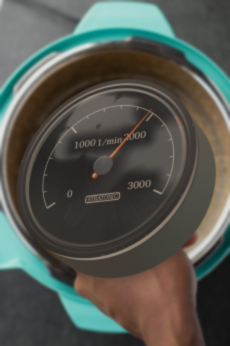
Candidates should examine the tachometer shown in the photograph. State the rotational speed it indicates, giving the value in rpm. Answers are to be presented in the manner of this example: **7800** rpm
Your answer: **2000** rpm
